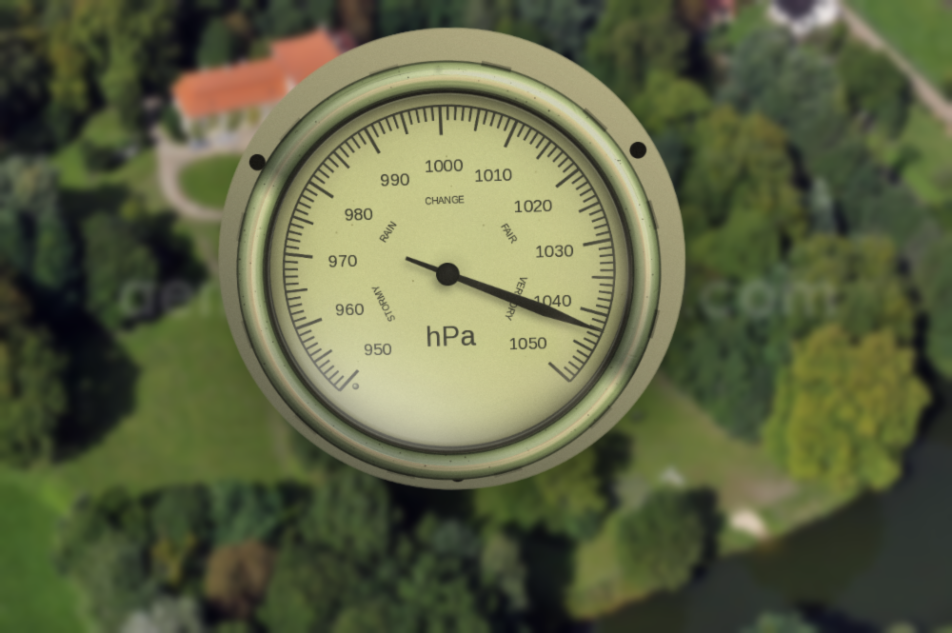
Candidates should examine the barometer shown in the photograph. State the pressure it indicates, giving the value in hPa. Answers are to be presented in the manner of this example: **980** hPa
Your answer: **1042** hPa
